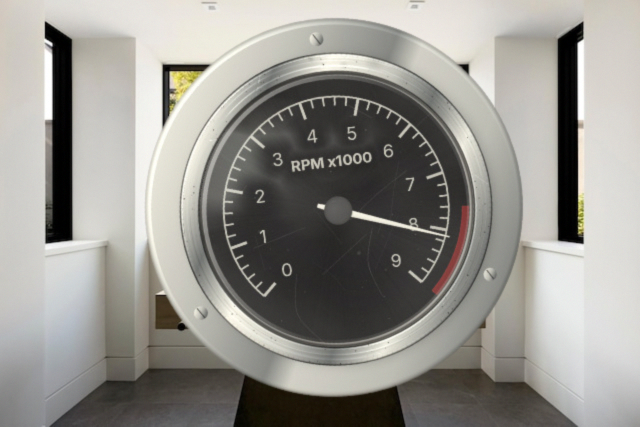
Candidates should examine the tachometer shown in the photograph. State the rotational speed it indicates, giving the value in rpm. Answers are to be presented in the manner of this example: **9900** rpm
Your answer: **8100** rpm
